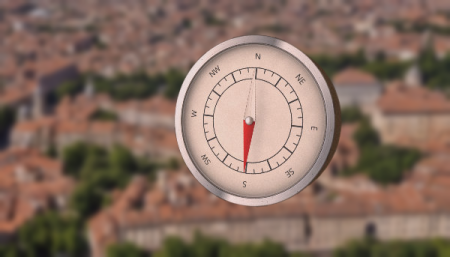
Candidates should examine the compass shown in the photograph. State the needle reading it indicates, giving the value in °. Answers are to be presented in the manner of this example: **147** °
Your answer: **180** °
